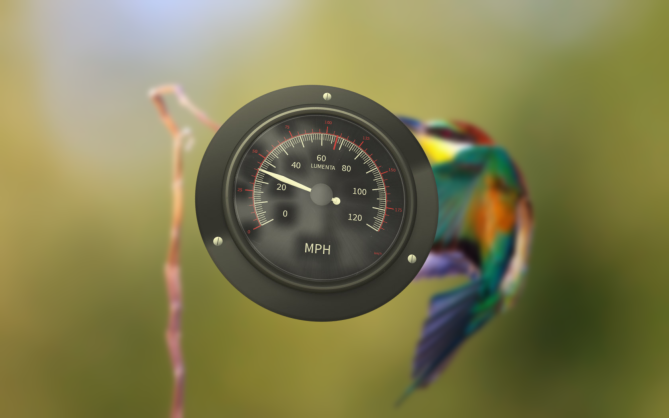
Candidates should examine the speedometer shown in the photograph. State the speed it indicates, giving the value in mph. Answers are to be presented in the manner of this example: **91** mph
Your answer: **25** mph
